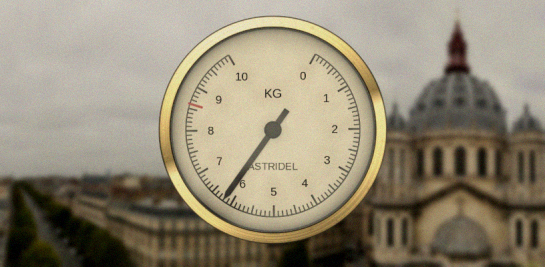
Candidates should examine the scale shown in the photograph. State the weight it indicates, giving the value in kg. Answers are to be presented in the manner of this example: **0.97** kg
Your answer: **6.2** kg
